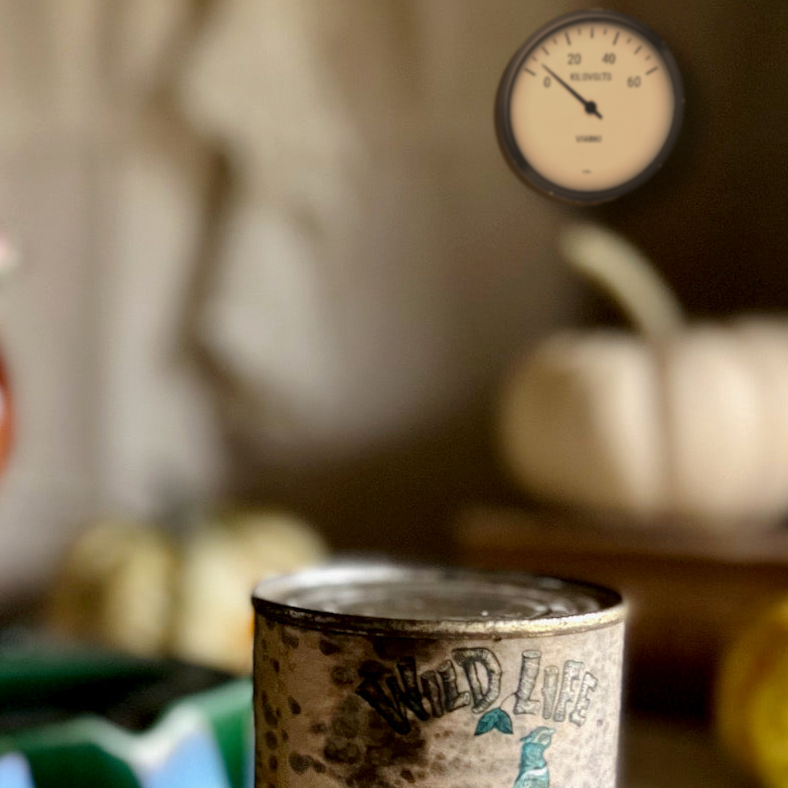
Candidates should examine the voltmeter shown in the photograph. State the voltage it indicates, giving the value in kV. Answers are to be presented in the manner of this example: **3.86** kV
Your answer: **5** kV
